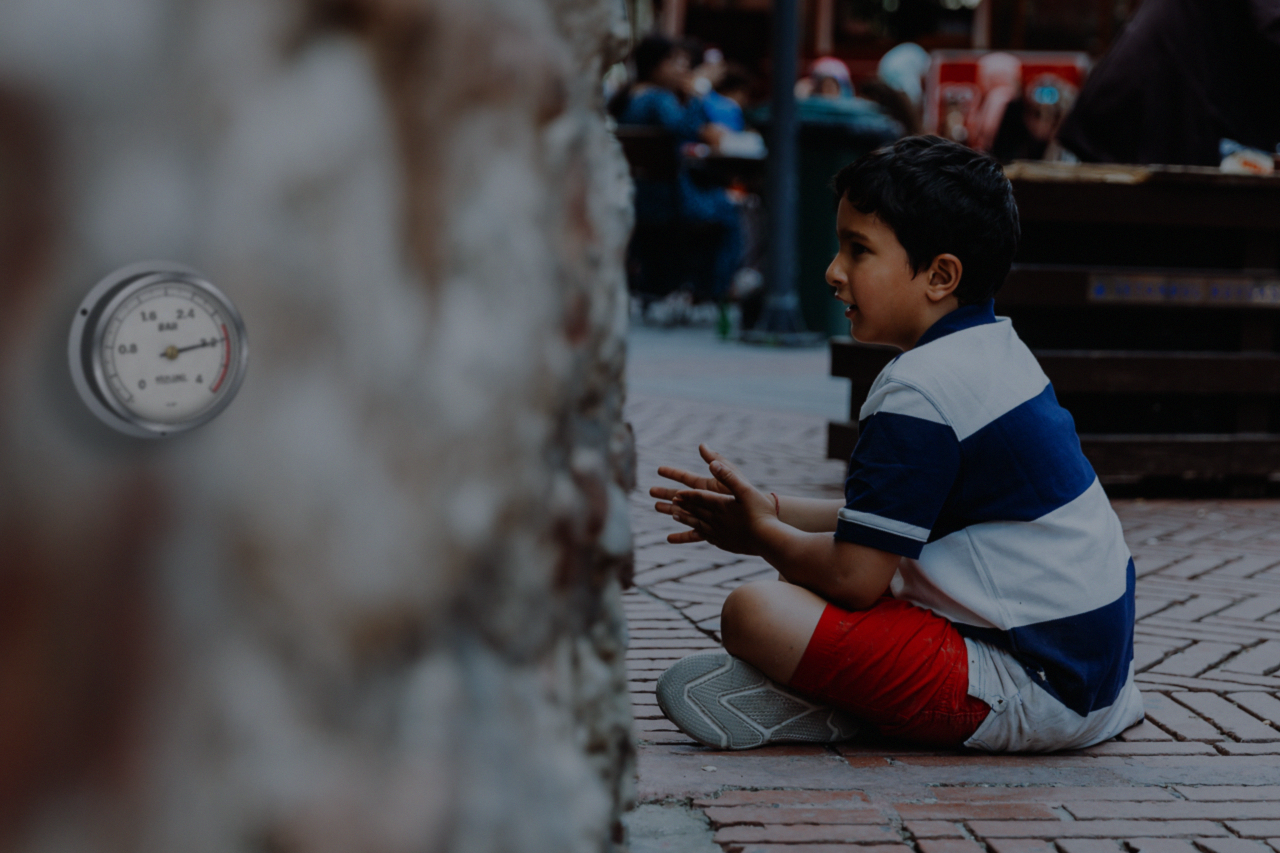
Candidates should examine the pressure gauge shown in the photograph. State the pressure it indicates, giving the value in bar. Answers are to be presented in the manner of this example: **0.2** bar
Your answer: **3.2** bar
